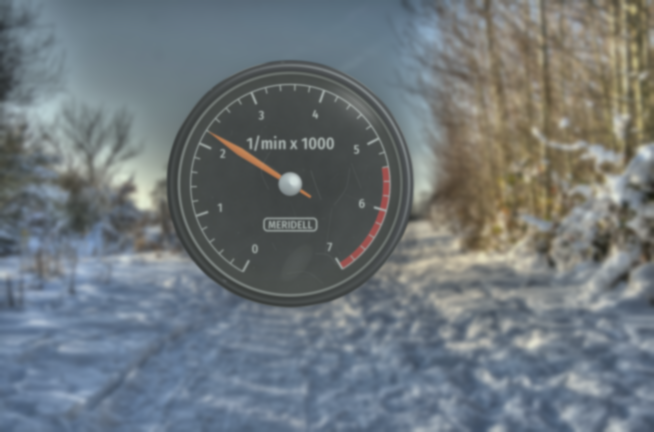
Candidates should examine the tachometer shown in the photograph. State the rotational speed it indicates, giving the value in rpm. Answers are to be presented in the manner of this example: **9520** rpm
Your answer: **2200** rpm
